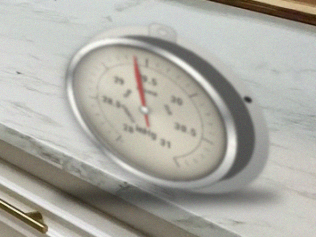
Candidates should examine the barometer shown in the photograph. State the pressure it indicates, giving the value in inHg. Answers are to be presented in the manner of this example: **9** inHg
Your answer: **29.4** inHg
